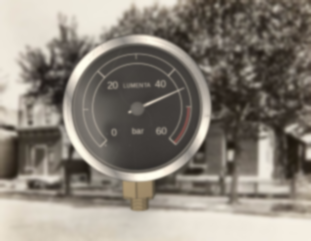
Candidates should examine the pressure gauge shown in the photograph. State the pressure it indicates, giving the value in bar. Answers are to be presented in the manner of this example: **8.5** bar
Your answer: **45** bar
